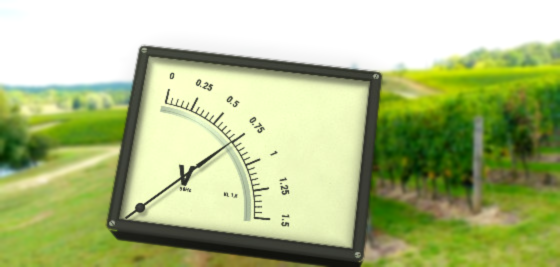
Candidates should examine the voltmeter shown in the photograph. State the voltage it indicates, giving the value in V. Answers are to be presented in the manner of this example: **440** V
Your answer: **0.75** V
